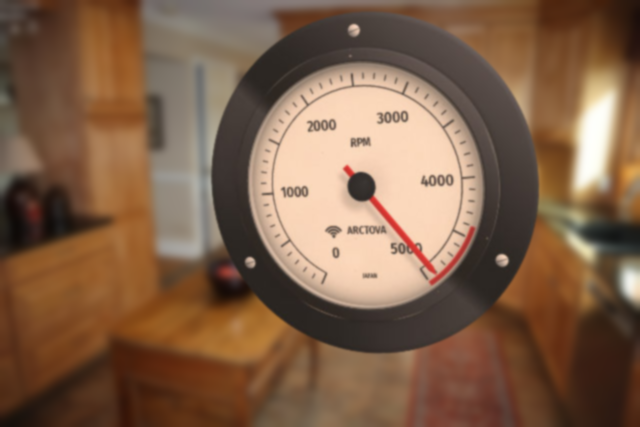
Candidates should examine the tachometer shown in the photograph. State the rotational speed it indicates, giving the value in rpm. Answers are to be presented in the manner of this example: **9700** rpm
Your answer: **4900** rpm
